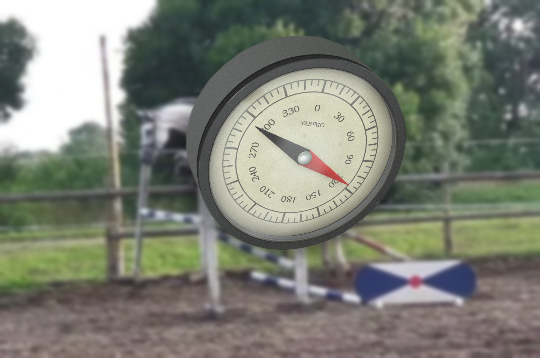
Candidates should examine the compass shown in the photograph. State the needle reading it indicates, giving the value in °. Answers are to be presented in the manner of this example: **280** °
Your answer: **115** °
